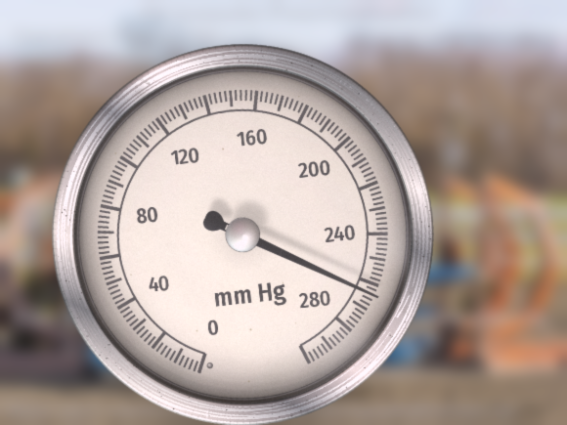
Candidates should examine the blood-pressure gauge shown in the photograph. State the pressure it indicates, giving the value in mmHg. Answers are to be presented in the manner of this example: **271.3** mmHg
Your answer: **264** mmHg
